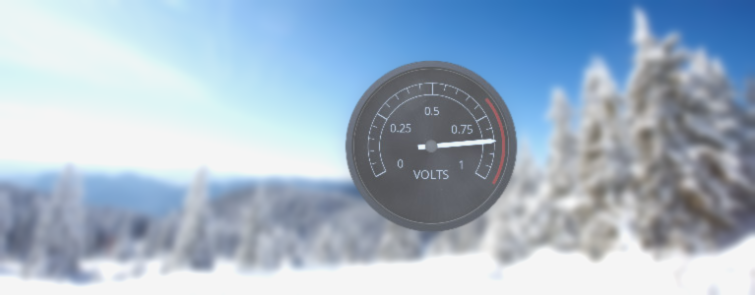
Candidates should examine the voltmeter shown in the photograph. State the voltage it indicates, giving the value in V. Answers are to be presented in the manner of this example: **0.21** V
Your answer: **0.85** V
